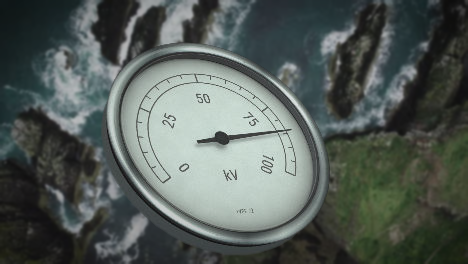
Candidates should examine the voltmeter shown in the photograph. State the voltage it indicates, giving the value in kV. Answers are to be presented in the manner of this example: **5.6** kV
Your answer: **85** kV
